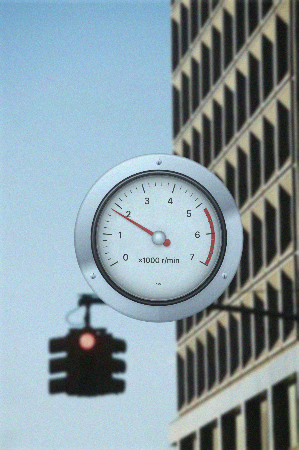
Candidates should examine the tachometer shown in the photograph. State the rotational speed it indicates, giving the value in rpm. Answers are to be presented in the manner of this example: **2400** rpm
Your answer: **1800** rpm
